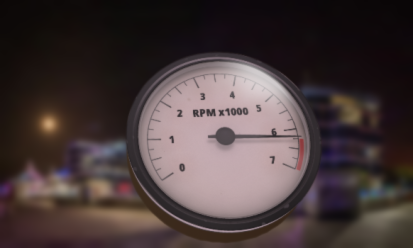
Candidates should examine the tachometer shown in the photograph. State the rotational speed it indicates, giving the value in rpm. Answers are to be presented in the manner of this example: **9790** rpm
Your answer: **6250** rpm
